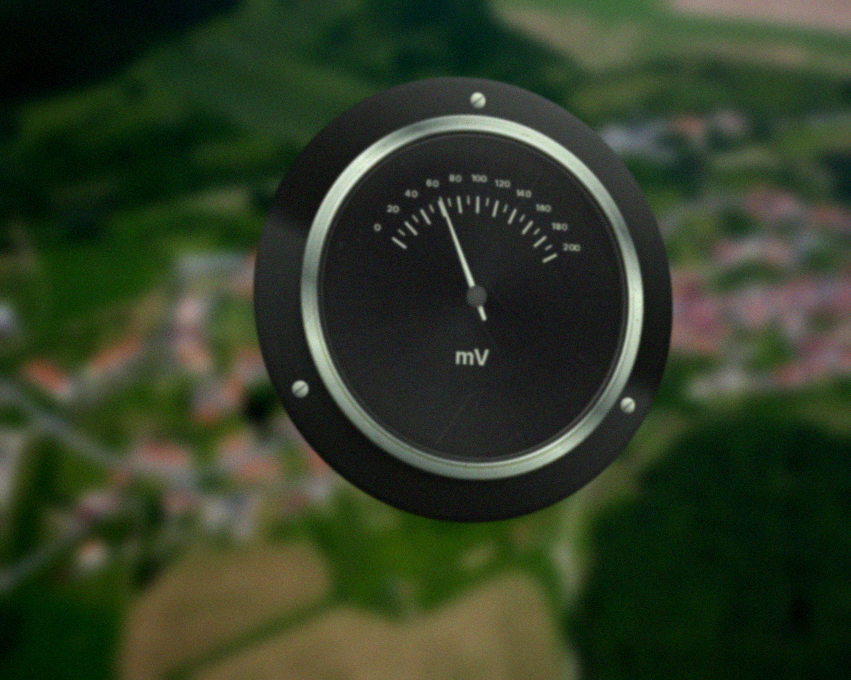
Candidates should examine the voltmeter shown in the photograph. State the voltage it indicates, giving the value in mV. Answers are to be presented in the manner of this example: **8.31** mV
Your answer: **60** mV
